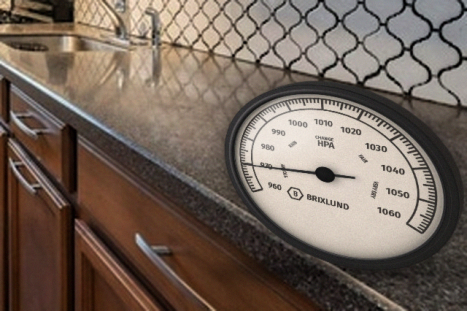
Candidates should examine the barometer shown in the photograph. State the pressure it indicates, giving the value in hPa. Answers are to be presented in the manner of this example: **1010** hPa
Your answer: **970** hPa
